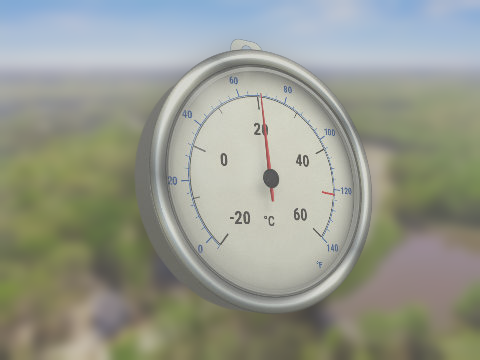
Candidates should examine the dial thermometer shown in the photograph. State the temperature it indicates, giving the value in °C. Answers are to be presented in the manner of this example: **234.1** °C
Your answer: **20** °C
